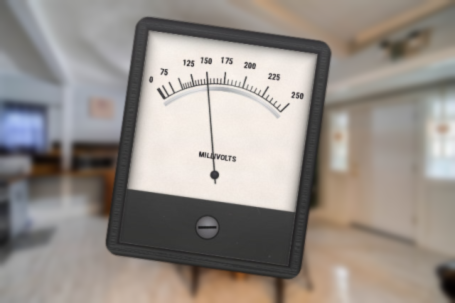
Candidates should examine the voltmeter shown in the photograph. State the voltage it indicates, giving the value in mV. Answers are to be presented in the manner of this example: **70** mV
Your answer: **150** mV
